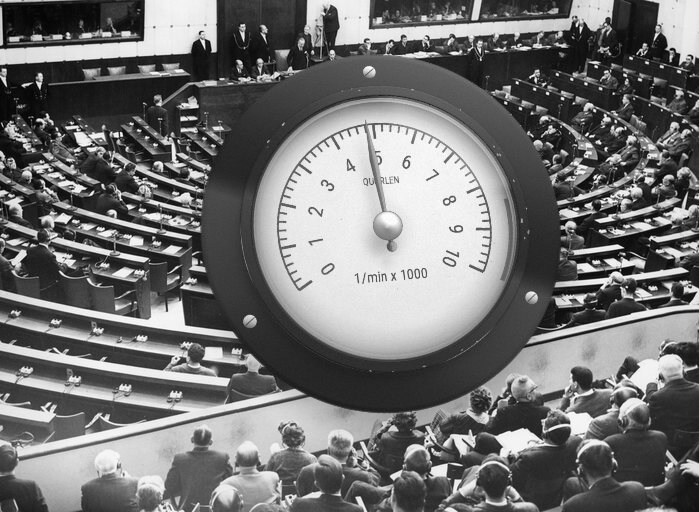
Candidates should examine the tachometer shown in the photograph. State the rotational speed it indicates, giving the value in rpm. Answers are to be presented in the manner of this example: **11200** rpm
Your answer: **4800** rpm
